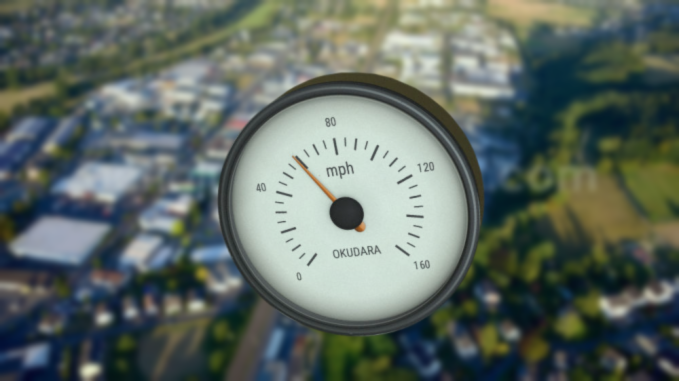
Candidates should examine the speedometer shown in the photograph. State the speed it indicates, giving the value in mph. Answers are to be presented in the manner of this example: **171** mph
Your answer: **60** mph
